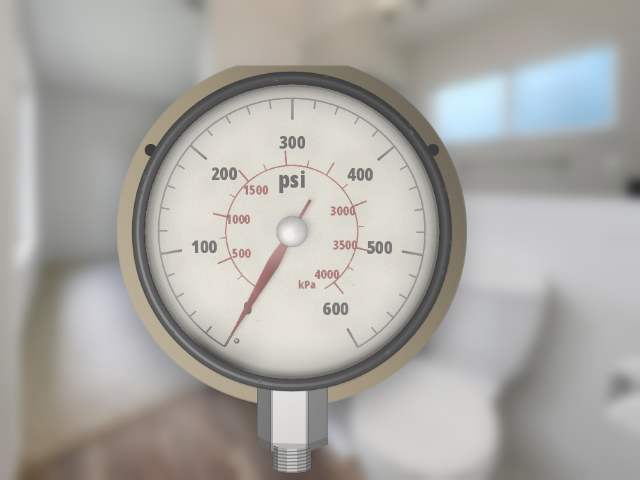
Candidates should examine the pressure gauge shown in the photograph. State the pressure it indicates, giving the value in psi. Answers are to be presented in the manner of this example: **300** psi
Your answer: **0** psi
